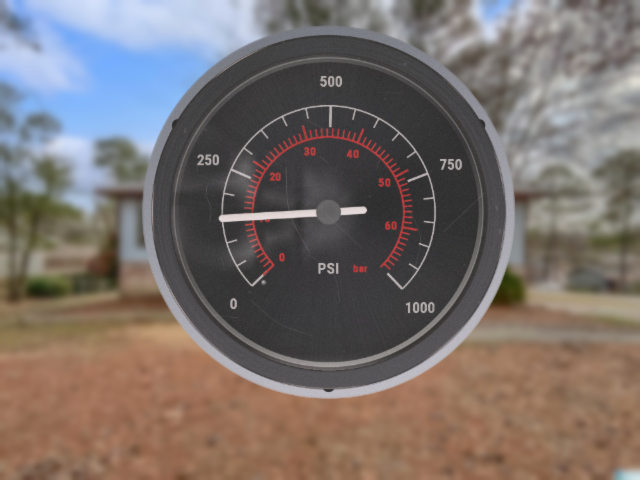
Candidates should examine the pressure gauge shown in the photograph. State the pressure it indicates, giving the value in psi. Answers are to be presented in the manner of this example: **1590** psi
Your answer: **150** psi
